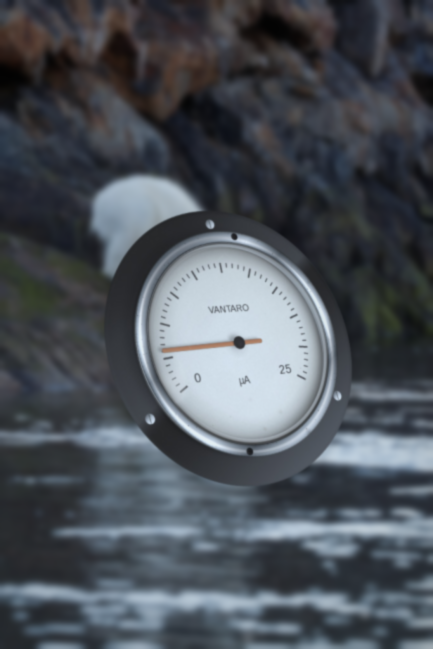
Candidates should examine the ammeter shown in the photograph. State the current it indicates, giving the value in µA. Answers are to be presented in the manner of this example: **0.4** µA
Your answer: **3** µA
